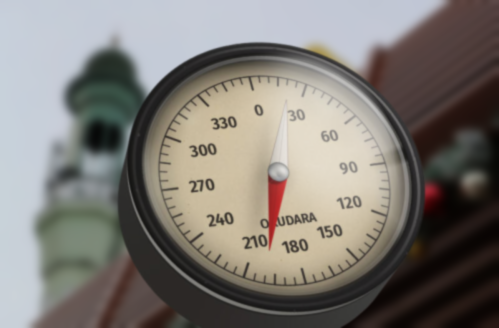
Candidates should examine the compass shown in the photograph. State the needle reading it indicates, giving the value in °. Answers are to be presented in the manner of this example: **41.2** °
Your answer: **200** °
